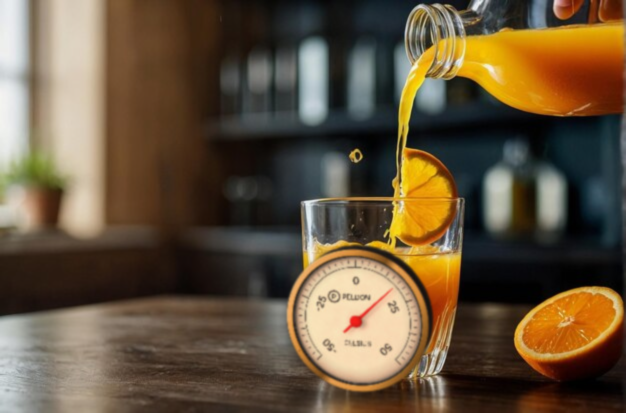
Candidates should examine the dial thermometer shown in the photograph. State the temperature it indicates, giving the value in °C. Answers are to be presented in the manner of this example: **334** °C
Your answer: **17.5** °C
